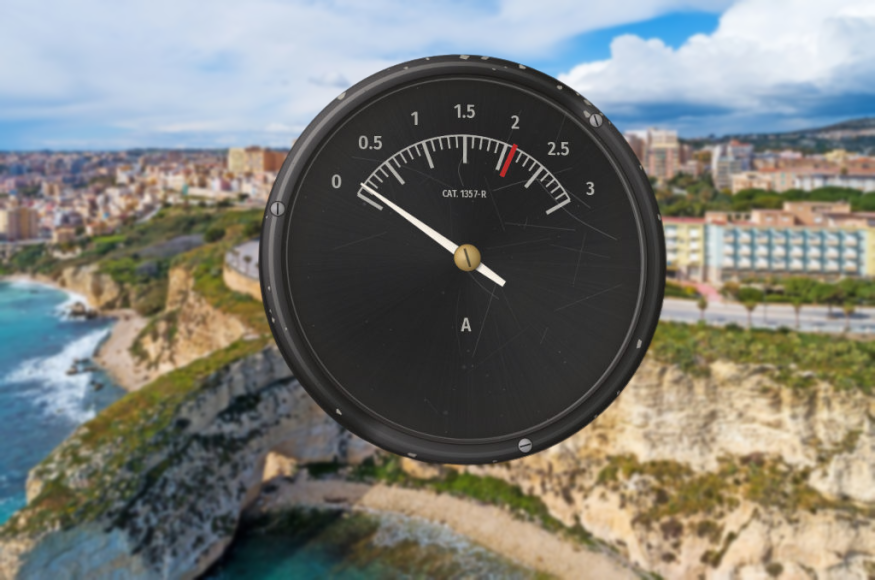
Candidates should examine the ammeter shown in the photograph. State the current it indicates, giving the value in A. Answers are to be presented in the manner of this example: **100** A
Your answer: **0.1** A
